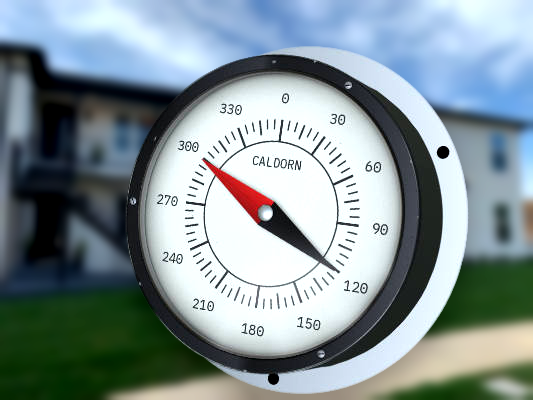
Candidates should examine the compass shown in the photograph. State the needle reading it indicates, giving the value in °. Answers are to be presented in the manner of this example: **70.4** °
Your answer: **300** °
